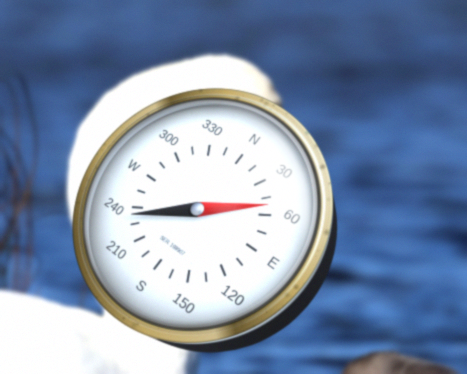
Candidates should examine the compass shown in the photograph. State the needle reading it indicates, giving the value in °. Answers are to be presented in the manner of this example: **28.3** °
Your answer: **52.5** °
